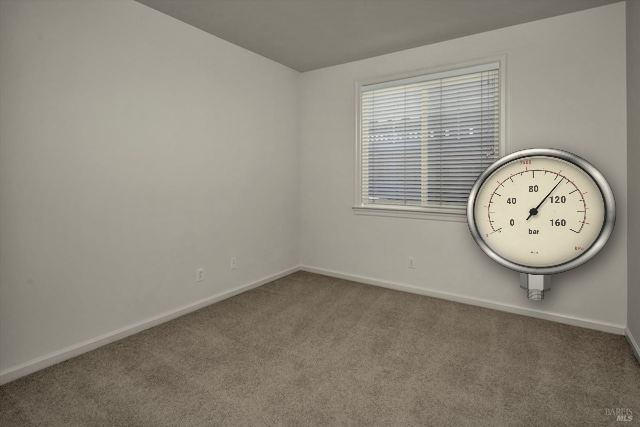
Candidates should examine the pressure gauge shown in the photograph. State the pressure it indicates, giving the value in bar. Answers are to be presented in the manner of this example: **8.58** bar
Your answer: **105** bar
